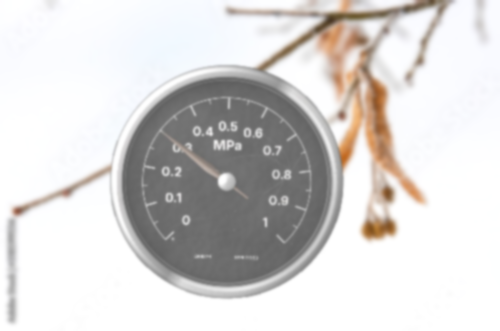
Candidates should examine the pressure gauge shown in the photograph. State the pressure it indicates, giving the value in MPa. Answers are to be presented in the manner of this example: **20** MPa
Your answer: **0.3** MPa
